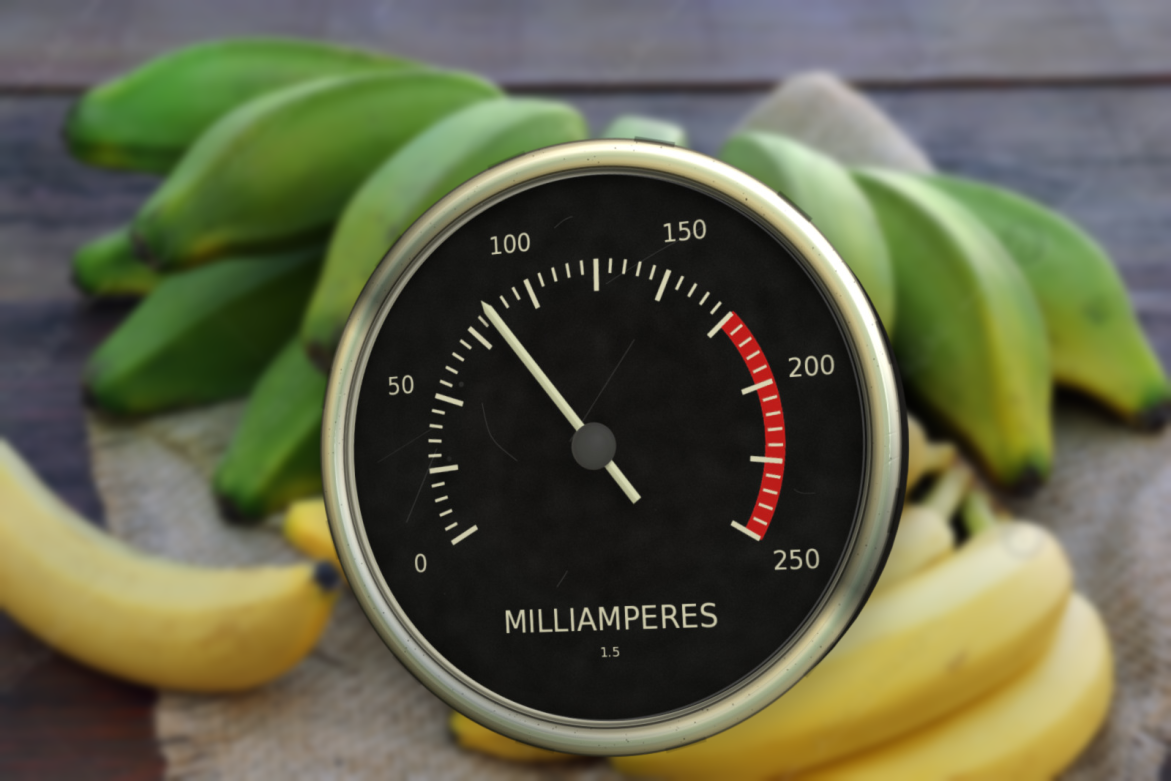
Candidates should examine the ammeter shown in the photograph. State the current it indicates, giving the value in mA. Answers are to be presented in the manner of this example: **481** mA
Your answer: **85** mA
